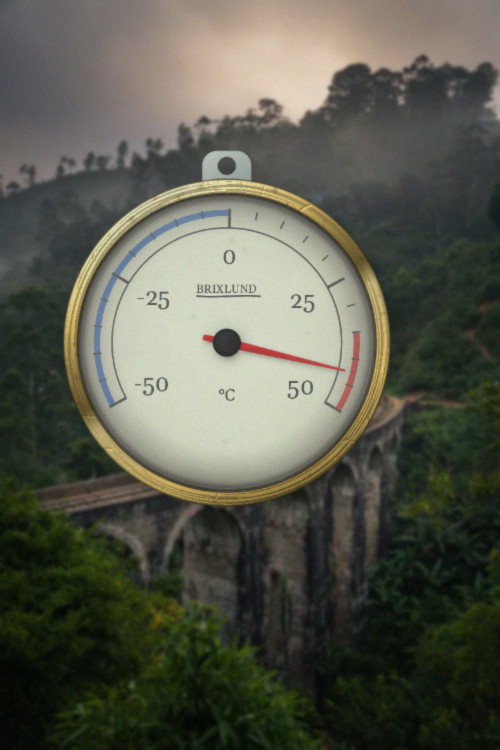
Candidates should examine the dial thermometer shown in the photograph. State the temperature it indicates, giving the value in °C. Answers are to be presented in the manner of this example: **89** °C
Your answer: **42.5** °C
